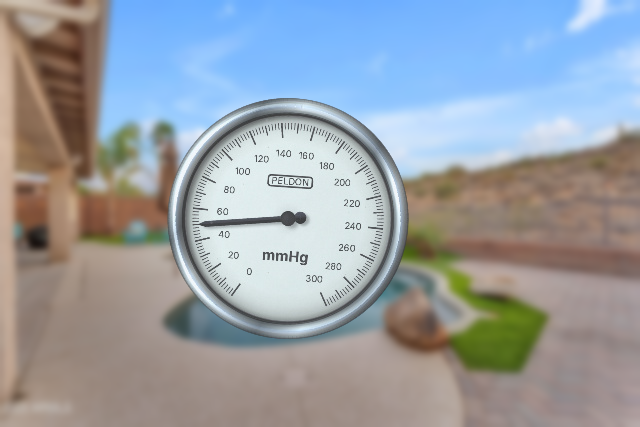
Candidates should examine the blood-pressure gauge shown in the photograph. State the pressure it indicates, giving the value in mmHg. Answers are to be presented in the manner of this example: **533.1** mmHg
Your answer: **50** mmHg
